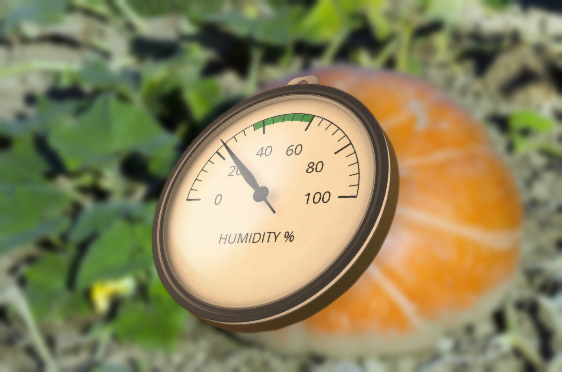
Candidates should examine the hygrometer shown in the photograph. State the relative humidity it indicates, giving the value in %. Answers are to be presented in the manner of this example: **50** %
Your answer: **24** %
